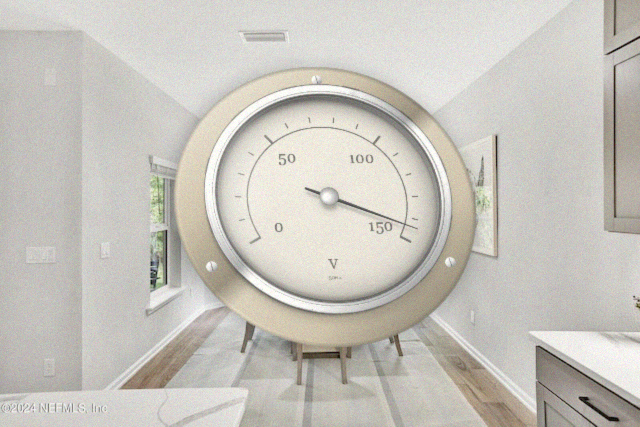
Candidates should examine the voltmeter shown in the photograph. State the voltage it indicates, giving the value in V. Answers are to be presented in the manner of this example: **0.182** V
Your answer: **145** V
